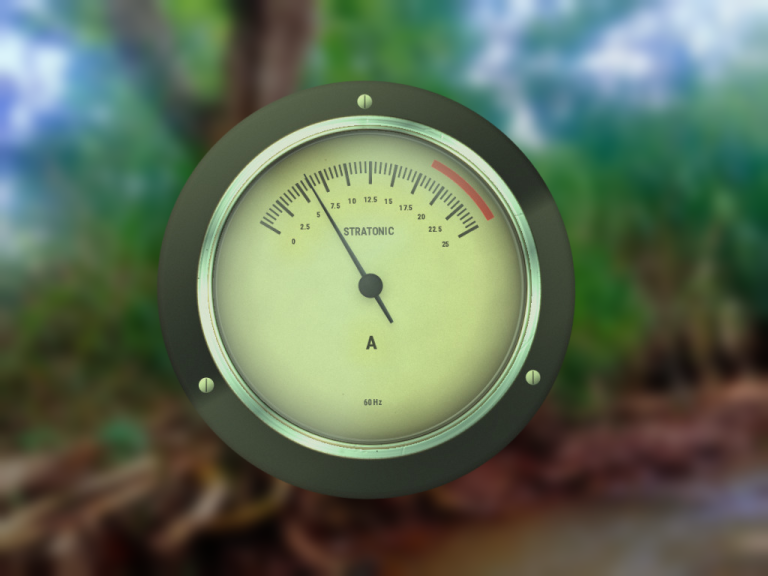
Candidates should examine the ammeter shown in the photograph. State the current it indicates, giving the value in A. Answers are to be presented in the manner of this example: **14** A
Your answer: **6** A
